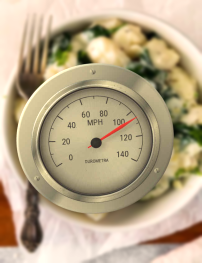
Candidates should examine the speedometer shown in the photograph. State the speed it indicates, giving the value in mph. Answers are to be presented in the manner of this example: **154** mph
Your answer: **105** mph
